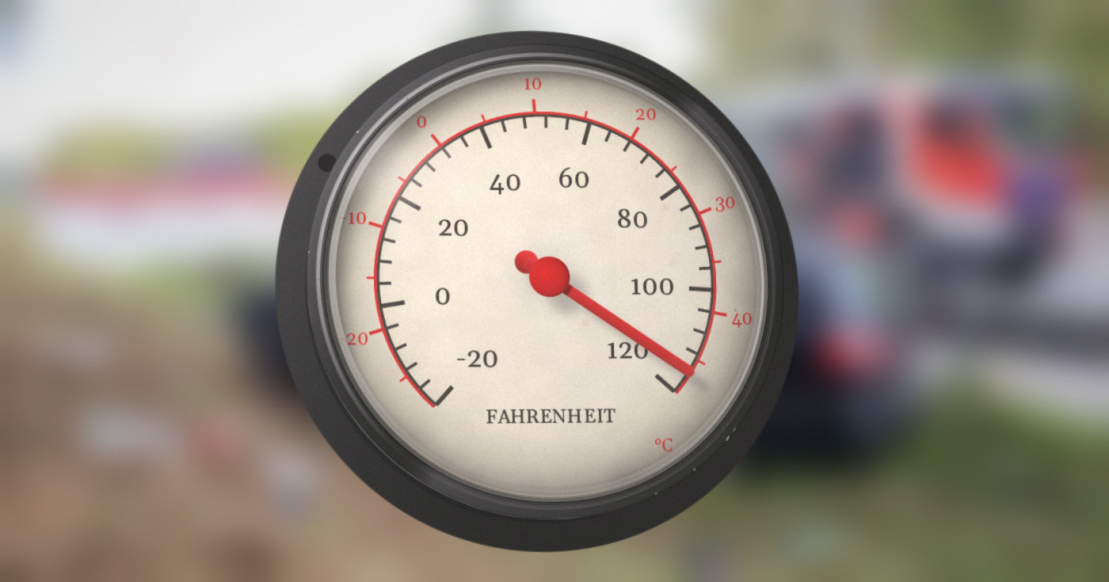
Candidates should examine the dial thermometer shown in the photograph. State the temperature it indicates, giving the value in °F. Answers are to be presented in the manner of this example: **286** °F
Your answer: **116** °F
